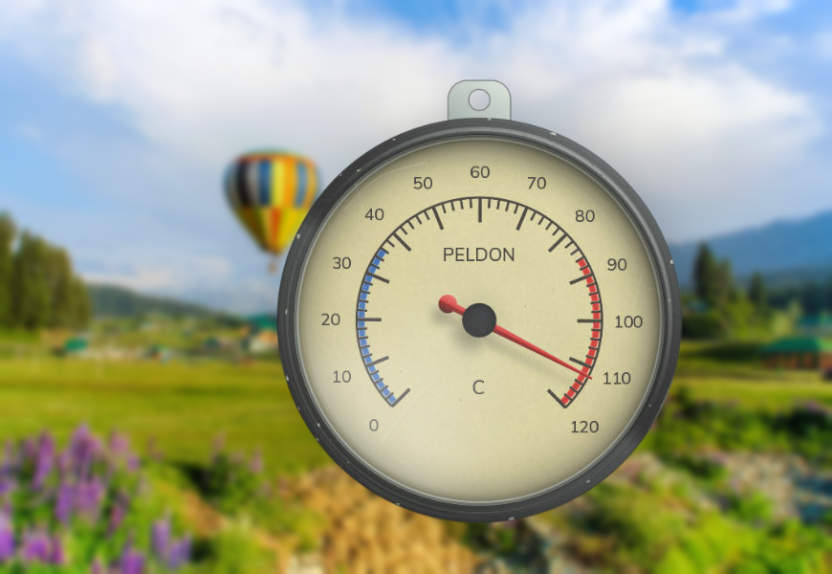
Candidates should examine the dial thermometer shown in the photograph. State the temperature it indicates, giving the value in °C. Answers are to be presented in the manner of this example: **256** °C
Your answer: **112** °C
